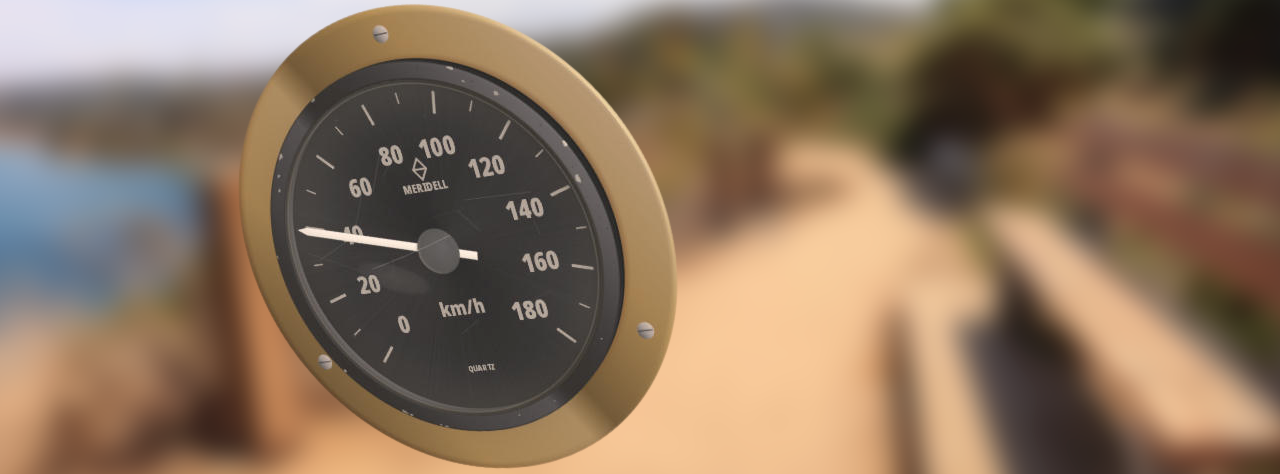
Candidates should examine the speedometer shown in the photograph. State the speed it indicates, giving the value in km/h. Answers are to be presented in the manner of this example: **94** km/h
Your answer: **40** km/h
